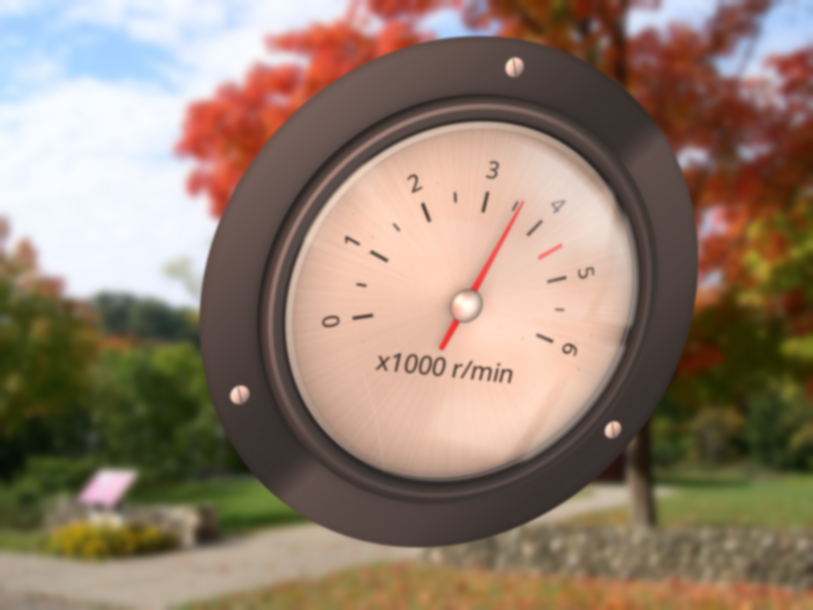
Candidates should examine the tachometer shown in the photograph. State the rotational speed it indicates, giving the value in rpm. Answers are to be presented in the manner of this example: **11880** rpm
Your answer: **3500** rpm
